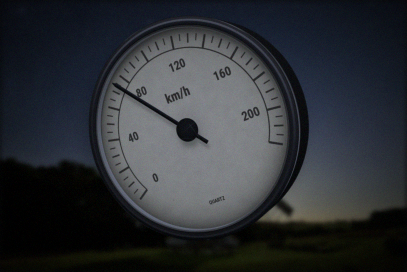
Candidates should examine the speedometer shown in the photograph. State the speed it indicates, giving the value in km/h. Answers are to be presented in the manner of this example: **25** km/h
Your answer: **75** km/h
